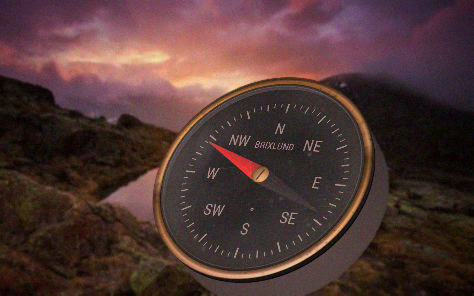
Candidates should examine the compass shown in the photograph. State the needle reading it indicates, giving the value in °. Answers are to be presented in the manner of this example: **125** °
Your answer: **295** °
